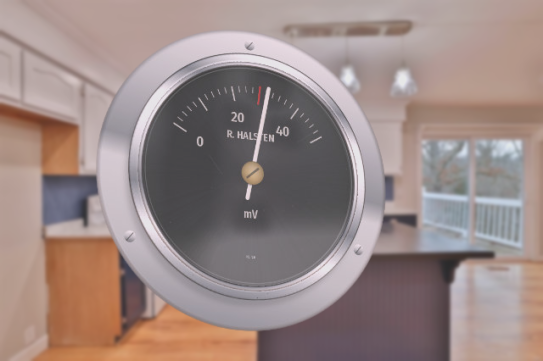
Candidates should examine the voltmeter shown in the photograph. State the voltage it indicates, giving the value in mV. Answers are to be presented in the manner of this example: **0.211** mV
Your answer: **30** mV
